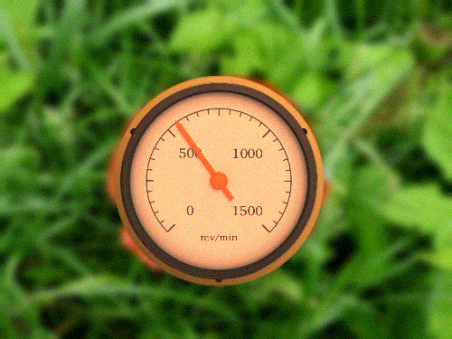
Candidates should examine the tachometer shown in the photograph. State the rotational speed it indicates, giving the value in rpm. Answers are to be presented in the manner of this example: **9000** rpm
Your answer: **550** rpm
